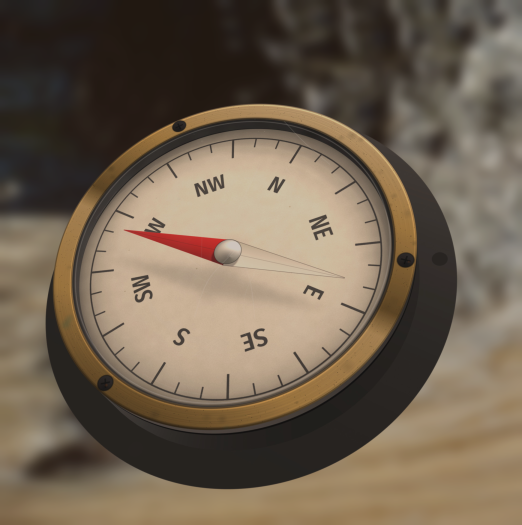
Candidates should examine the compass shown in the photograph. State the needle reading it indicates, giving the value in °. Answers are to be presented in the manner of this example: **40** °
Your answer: **260** °
